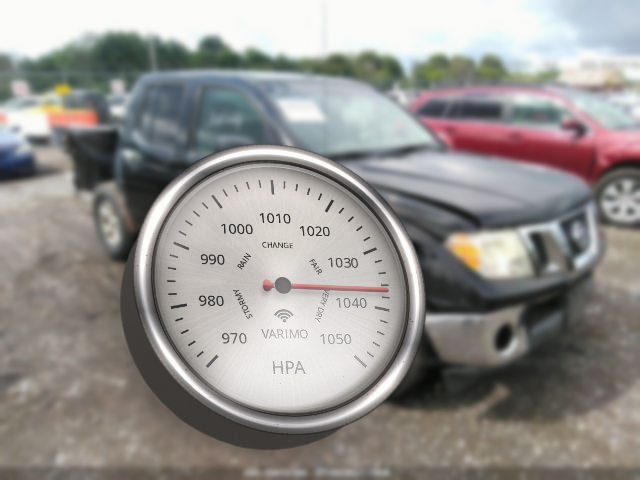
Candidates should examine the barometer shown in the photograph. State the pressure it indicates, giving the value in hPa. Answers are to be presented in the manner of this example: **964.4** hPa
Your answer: **1037** hPa
